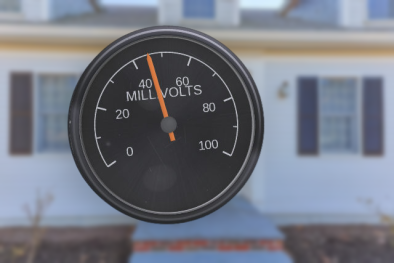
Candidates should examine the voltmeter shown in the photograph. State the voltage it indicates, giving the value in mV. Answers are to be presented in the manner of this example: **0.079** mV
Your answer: **45** mV
